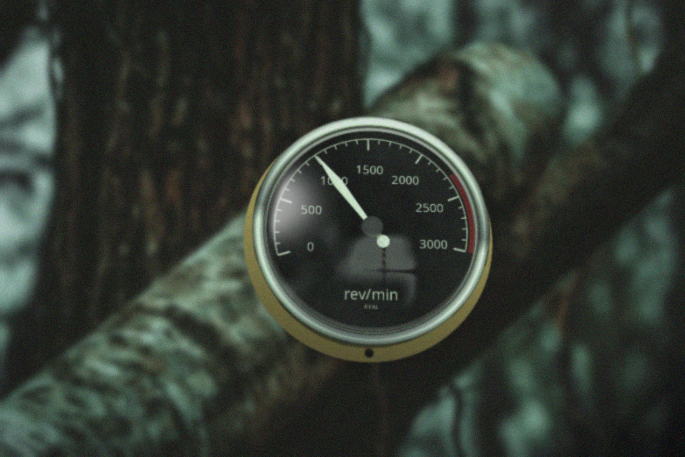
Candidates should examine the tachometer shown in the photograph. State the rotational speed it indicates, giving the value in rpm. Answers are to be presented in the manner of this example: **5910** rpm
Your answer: **1000** rpm
